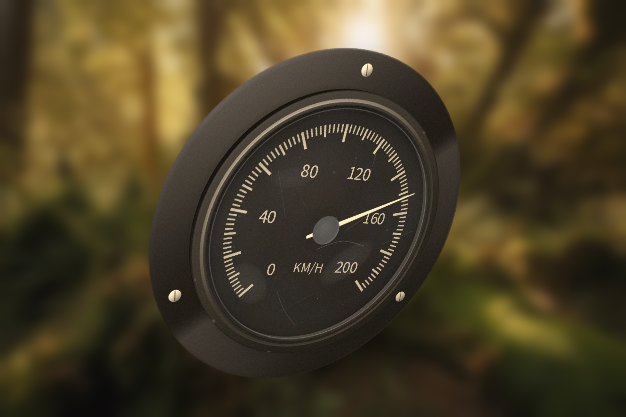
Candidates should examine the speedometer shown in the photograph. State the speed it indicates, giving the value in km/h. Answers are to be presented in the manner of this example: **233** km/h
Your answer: **150** km/h
